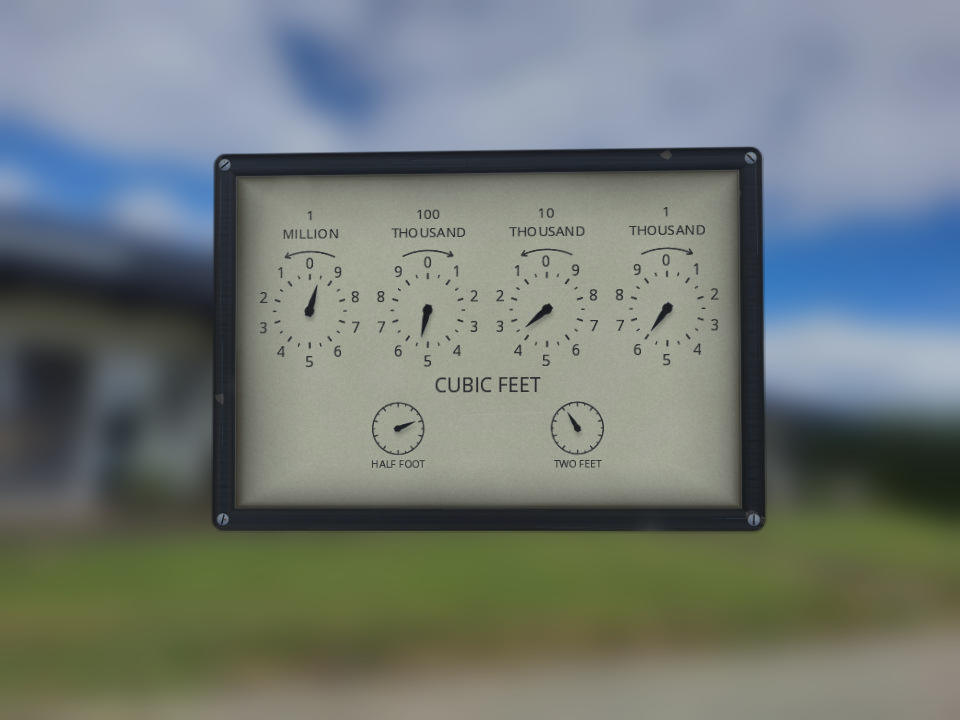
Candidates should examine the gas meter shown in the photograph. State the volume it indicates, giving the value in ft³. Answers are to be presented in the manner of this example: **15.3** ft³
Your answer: **953600** ft³
